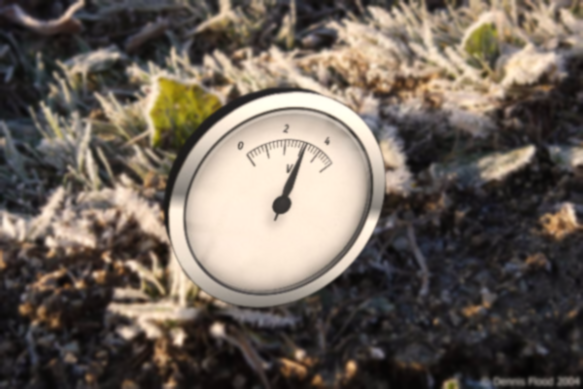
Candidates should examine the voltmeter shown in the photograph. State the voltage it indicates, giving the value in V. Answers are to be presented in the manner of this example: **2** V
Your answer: **3** V
